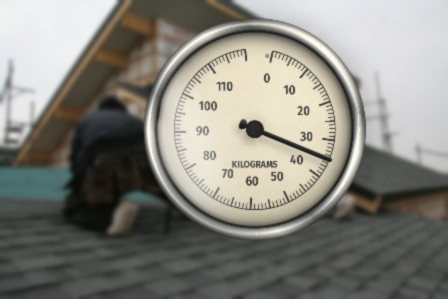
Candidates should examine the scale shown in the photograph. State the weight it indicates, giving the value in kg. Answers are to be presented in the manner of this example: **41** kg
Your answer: **35** kg
